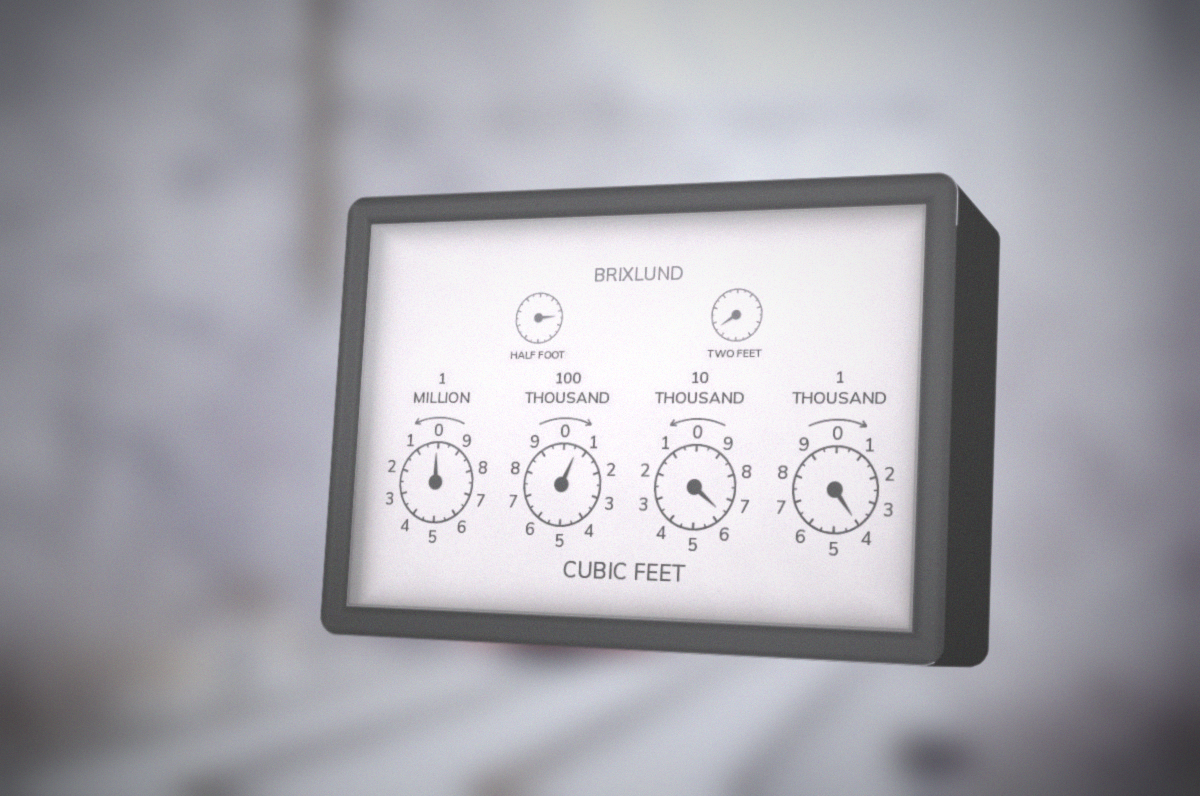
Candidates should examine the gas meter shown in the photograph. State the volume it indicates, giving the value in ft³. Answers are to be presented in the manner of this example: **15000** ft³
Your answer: **6400** ft³
